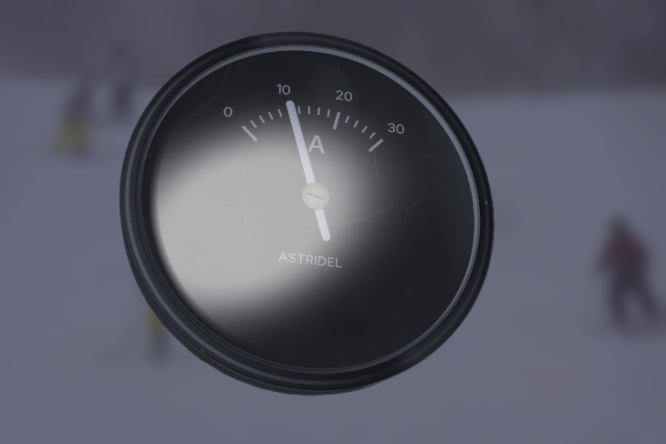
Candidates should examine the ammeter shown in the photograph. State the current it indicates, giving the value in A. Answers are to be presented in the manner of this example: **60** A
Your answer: **10** A
